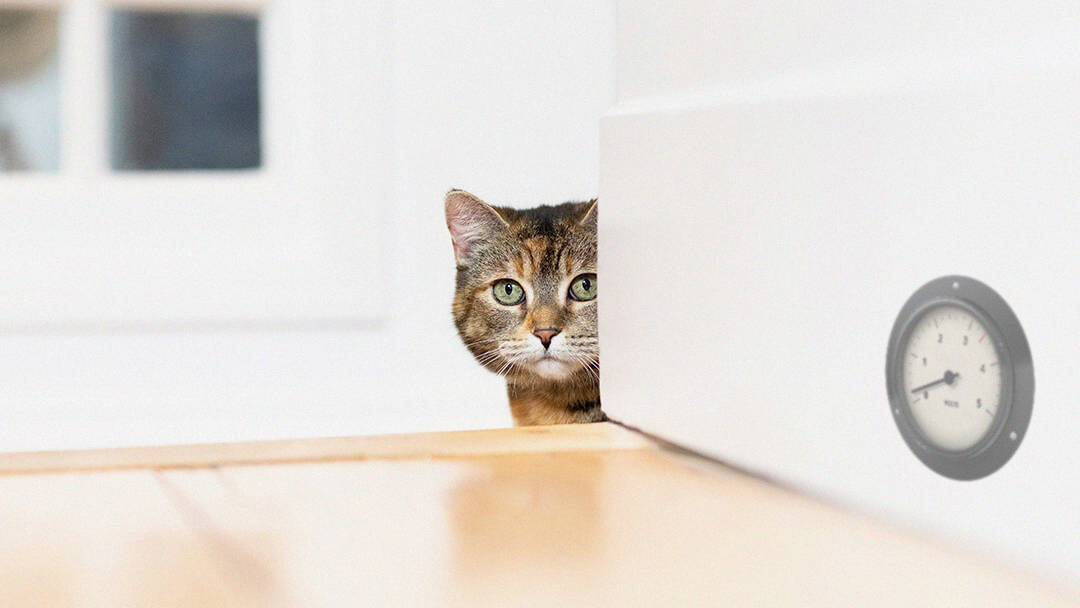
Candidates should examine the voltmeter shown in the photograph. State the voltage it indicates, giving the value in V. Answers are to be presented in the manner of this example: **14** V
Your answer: **0.2** V
